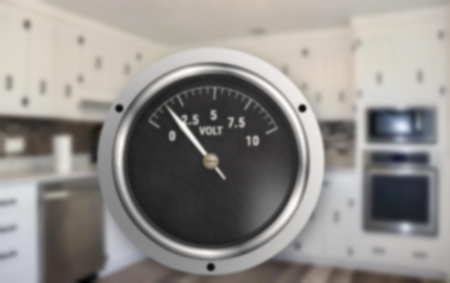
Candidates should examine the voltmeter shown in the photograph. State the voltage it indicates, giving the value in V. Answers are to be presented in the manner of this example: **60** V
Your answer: **1.5** V
